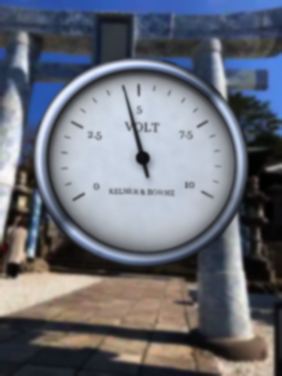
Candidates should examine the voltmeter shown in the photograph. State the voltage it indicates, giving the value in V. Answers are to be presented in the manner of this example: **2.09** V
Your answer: **4.5** V
